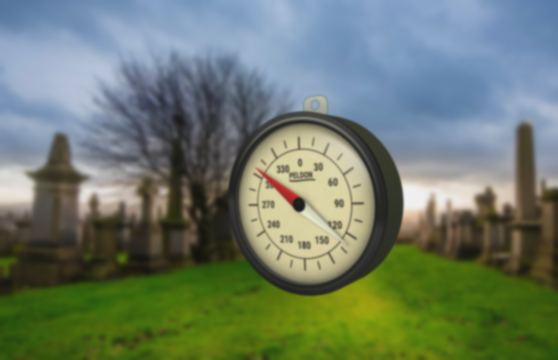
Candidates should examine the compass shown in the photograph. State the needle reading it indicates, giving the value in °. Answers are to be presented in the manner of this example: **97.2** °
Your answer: **307.5** °
